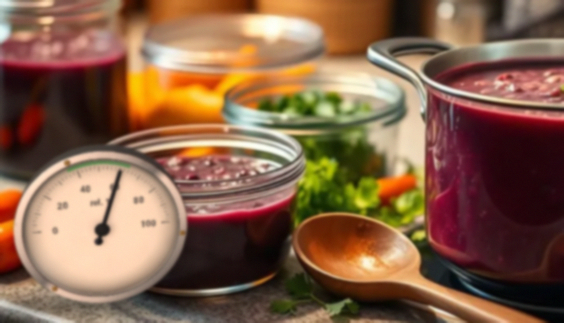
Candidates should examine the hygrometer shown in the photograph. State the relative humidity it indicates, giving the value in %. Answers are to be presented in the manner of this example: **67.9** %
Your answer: **60** %
